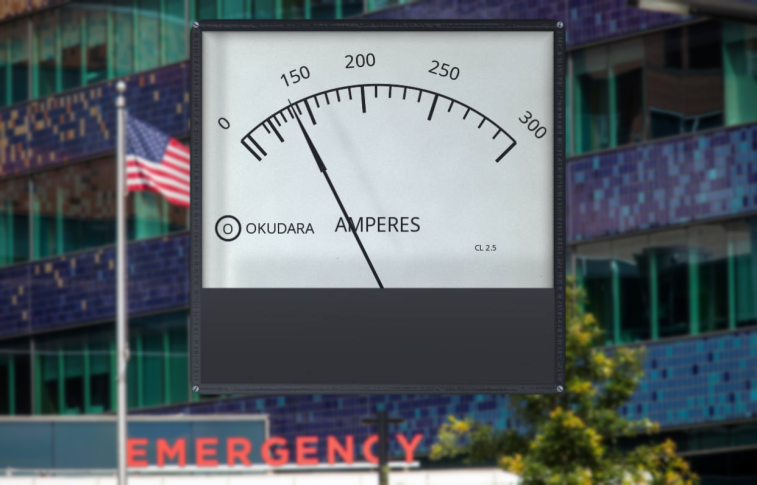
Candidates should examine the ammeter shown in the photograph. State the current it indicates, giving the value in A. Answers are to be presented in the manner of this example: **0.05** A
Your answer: **135** A
